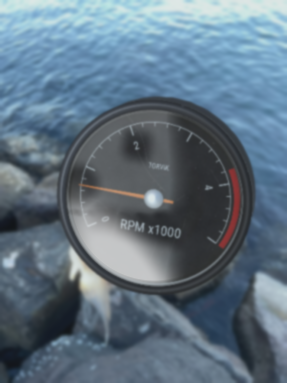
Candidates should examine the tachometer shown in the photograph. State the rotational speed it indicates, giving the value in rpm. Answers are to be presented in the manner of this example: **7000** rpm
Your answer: **700** rpm
